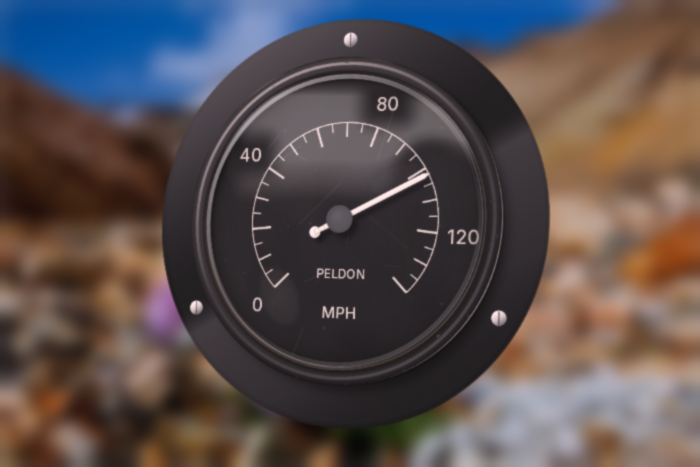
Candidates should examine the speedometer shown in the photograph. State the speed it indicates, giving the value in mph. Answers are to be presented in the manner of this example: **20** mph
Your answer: **102.5** mph
